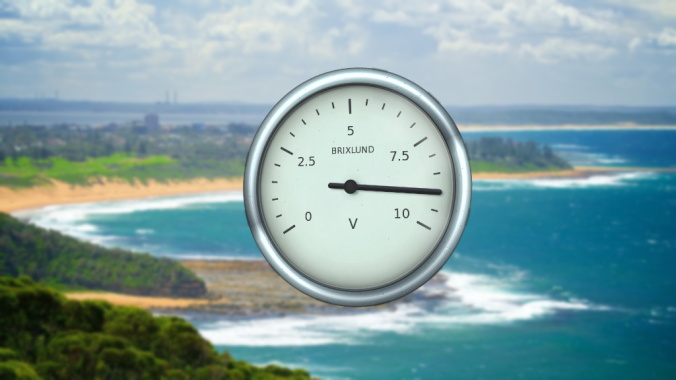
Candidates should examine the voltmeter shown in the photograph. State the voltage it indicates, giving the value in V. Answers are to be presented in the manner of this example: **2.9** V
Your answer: **9** V
